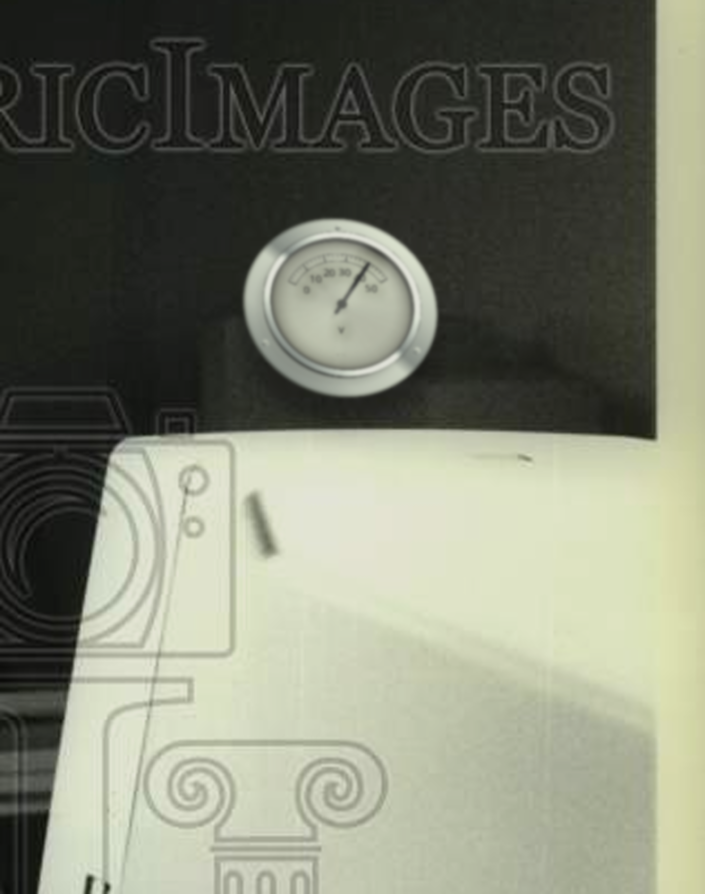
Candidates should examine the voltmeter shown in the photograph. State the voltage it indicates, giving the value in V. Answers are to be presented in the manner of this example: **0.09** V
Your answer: **40** V
